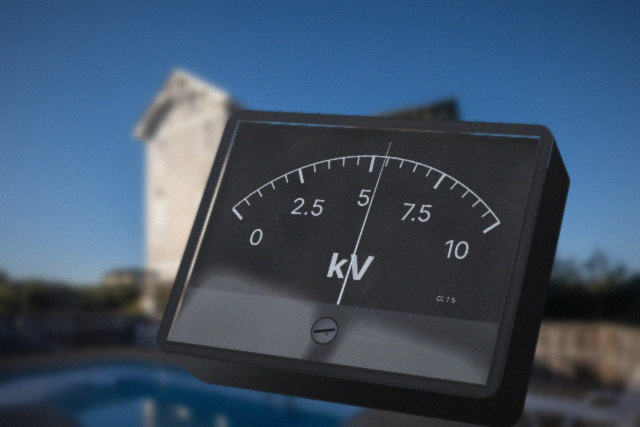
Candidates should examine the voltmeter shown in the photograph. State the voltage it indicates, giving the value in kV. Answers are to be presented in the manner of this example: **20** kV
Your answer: **5.5** kV
